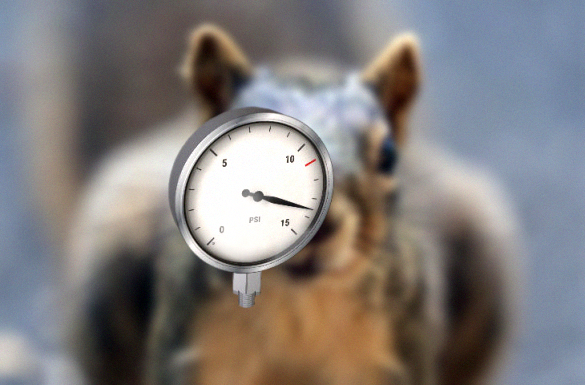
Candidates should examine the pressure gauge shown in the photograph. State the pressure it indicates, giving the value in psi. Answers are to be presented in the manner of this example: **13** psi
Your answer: **13.5** psi
